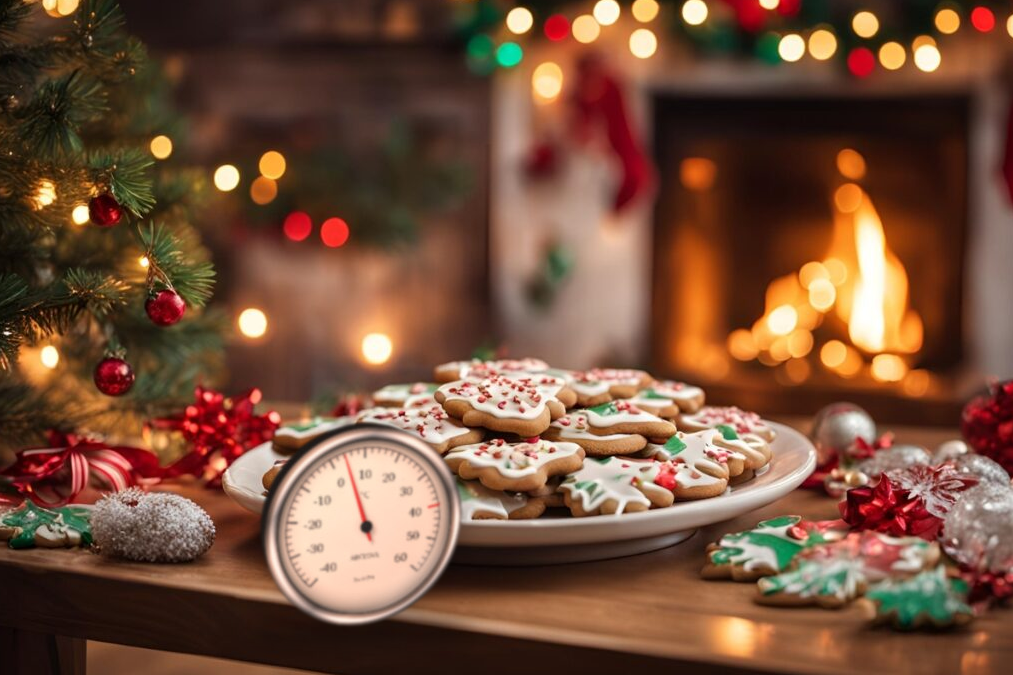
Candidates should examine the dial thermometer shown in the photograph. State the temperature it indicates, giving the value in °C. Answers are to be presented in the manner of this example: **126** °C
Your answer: **4** °C
